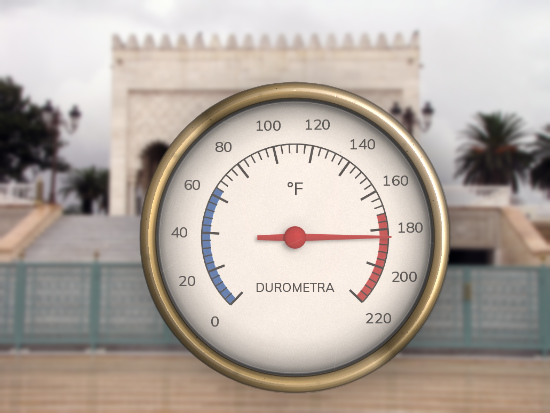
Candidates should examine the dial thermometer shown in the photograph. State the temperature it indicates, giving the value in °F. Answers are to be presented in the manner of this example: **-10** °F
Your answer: **184** °F
